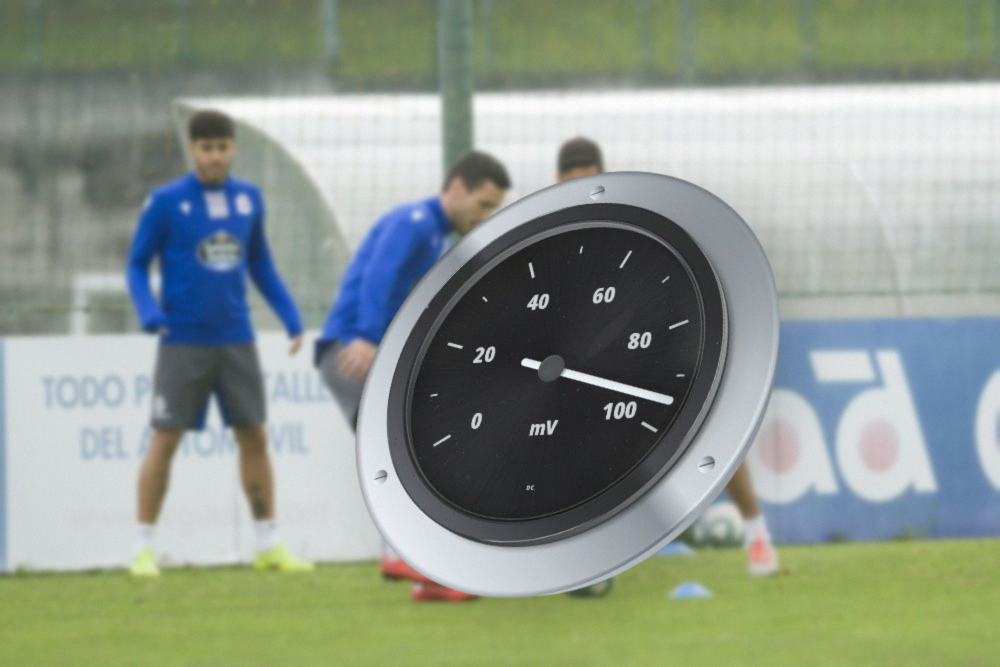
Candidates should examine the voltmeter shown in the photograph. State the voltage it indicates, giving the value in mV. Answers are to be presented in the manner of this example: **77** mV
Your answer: **95** mV
